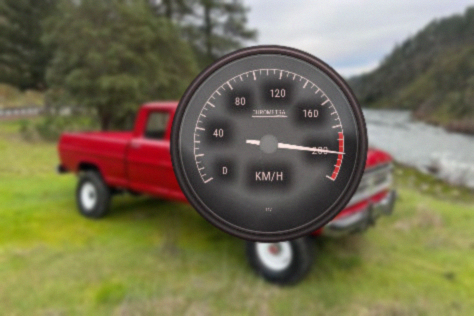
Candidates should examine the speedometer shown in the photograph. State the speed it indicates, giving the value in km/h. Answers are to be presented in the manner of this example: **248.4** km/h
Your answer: **200** km/h
